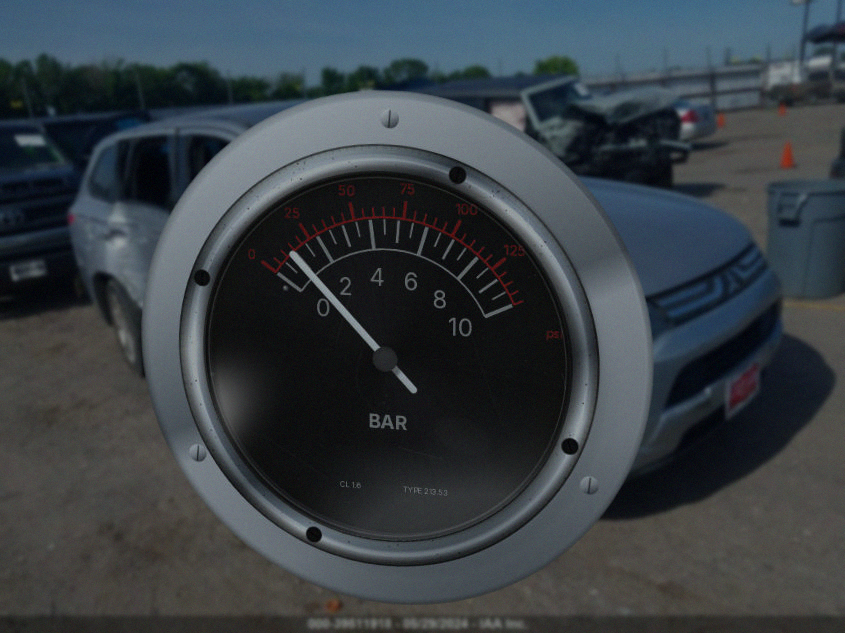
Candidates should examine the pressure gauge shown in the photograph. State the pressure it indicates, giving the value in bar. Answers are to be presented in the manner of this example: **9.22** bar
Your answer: **1** bar
